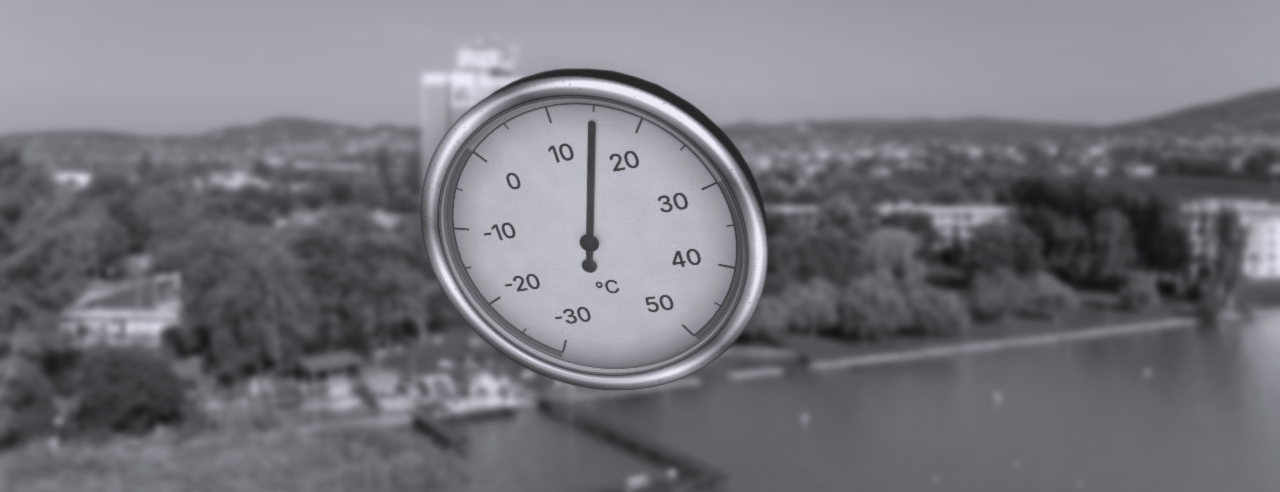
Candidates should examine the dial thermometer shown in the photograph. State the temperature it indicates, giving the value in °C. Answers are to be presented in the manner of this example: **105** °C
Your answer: **15** °C
